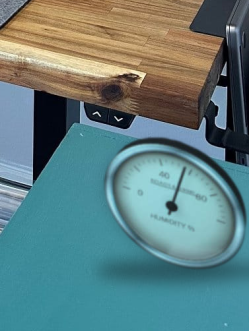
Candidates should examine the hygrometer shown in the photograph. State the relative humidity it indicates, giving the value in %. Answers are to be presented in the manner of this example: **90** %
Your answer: **56** %
